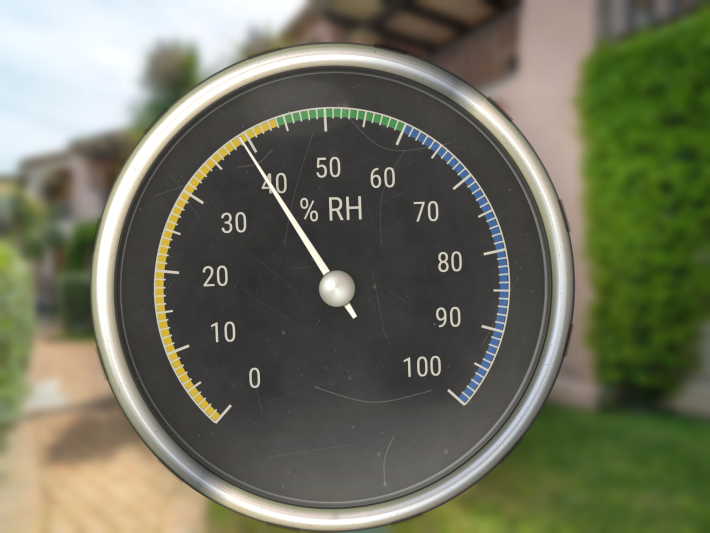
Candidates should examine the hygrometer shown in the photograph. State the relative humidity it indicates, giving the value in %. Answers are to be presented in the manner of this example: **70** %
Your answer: **39** %
